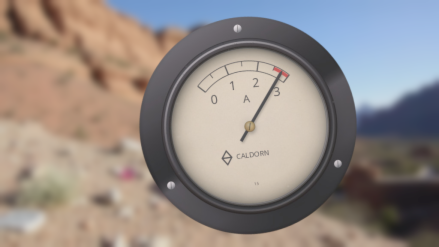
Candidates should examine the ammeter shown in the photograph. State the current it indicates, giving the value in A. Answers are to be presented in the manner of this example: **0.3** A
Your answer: **2.75** A
